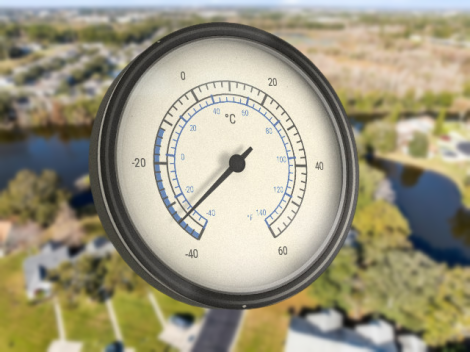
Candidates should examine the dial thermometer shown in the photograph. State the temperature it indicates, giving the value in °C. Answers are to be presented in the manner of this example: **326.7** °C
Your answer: **-34** °C
